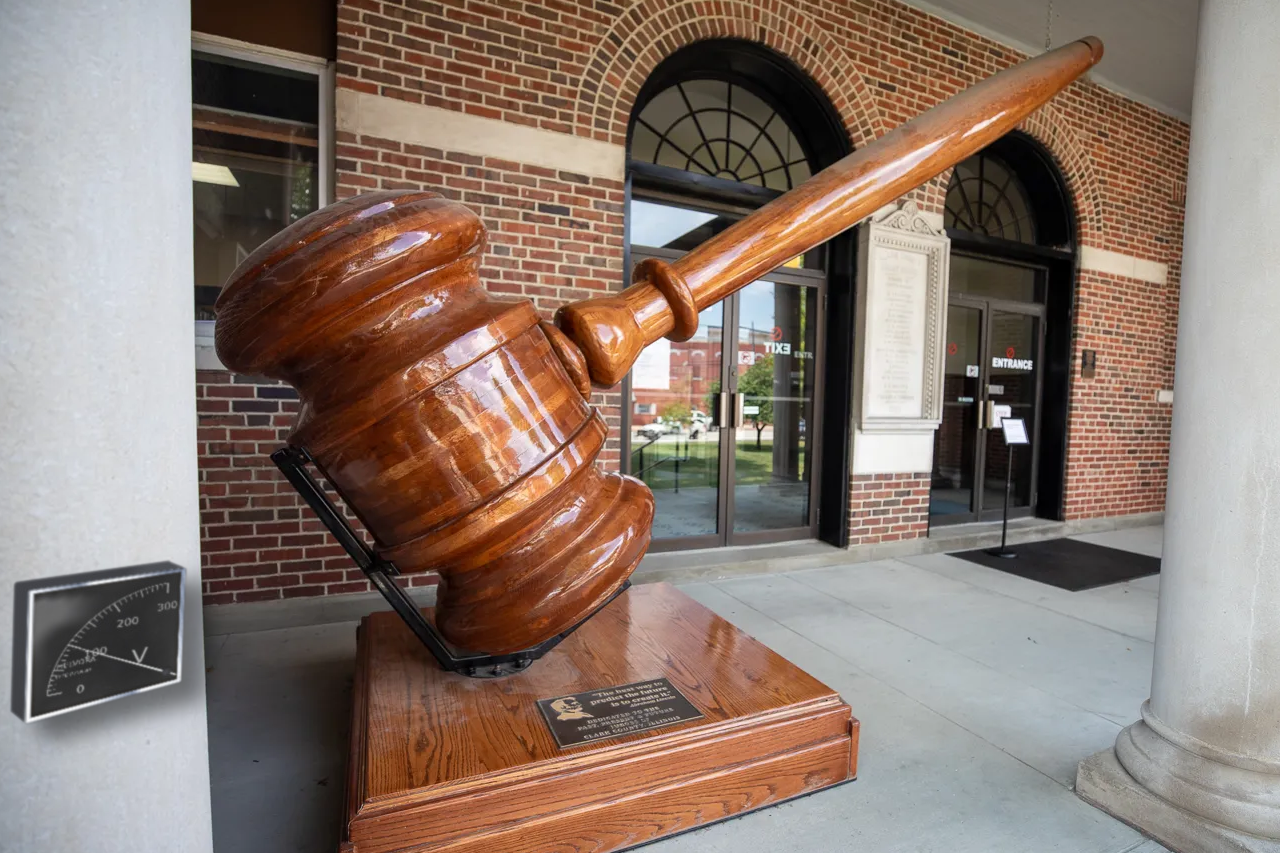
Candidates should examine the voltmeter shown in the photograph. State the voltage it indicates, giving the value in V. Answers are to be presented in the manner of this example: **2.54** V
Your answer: **100** V
